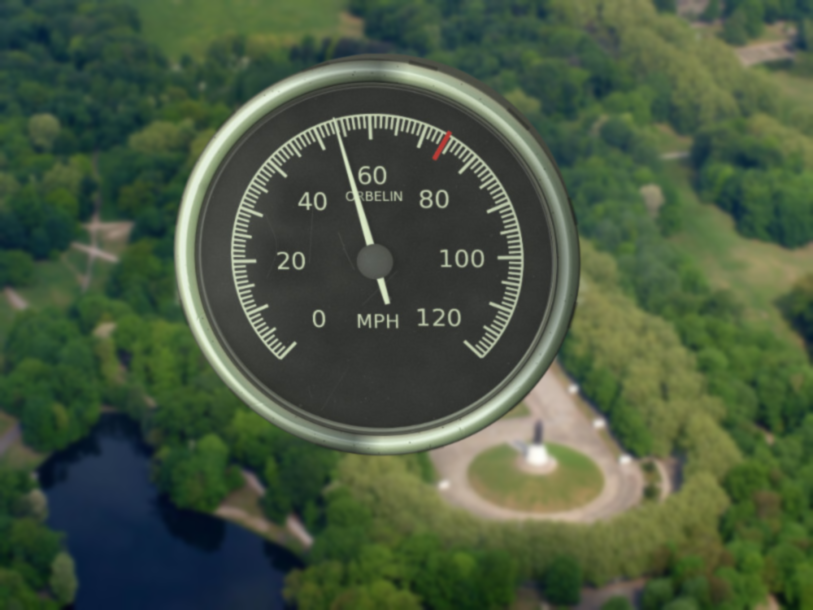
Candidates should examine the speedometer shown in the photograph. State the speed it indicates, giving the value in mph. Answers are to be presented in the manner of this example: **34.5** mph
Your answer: **54** mph
